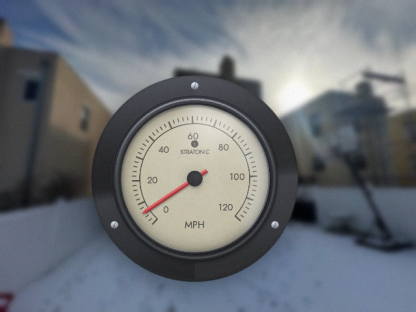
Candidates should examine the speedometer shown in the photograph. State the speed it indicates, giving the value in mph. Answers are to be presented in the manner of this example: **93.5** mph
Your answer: **6** mph
